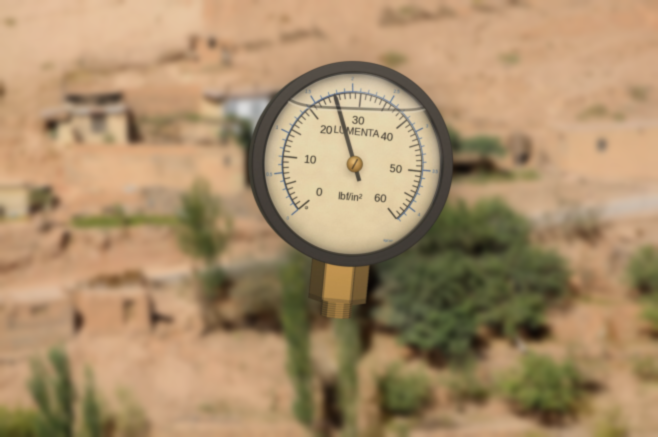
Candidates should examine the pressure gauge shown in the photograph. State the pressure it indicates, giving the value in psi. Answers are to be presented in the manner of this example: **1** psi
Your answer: **25** psi
